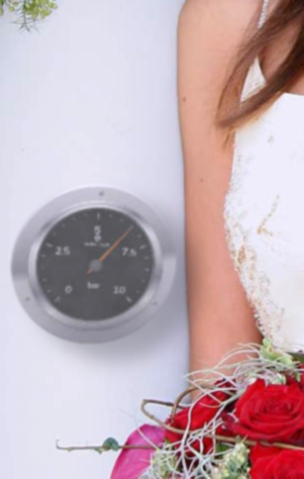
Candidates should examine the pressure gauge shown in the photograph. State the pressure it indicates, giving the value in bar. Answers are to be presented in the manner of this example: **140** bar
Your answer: **6.5** bar
